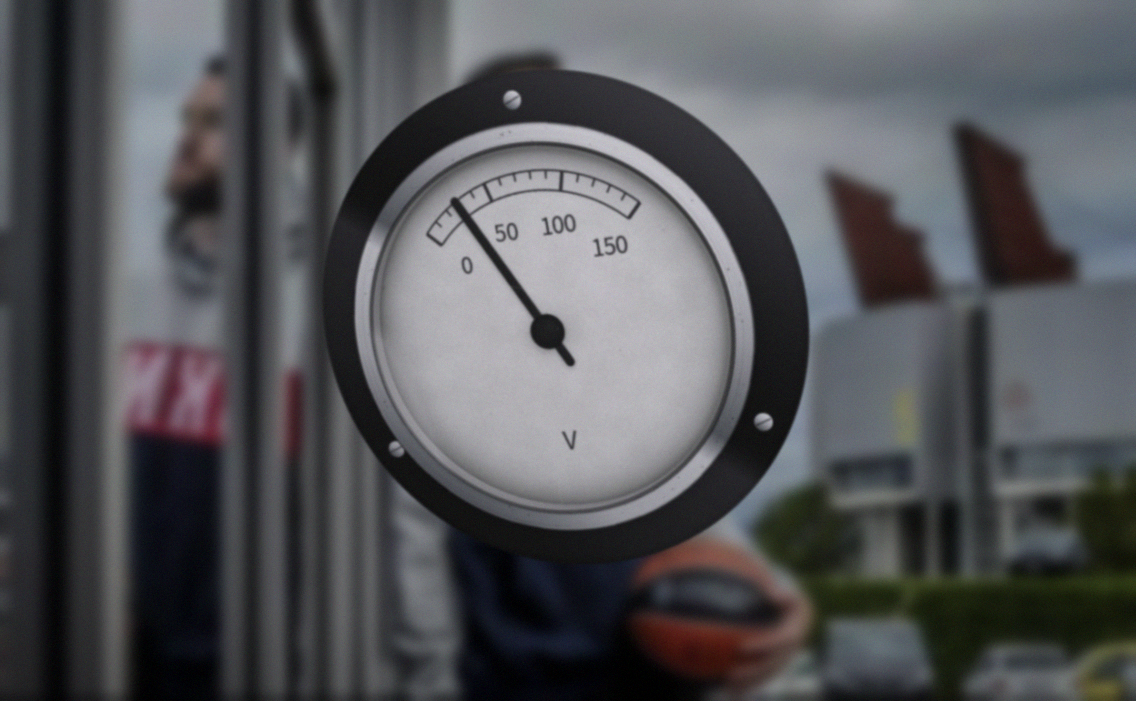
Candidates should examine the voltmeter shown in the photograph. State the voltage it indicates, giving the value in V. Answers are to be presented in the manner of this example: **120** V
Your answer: **30** V
